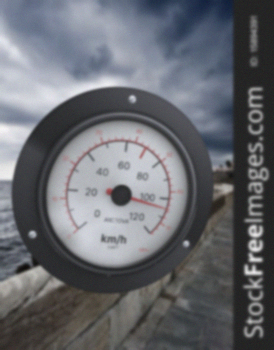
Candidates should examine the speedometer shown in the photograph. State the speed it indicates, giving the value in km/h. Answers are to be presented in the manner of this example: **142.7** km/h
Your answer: **105** km/h
